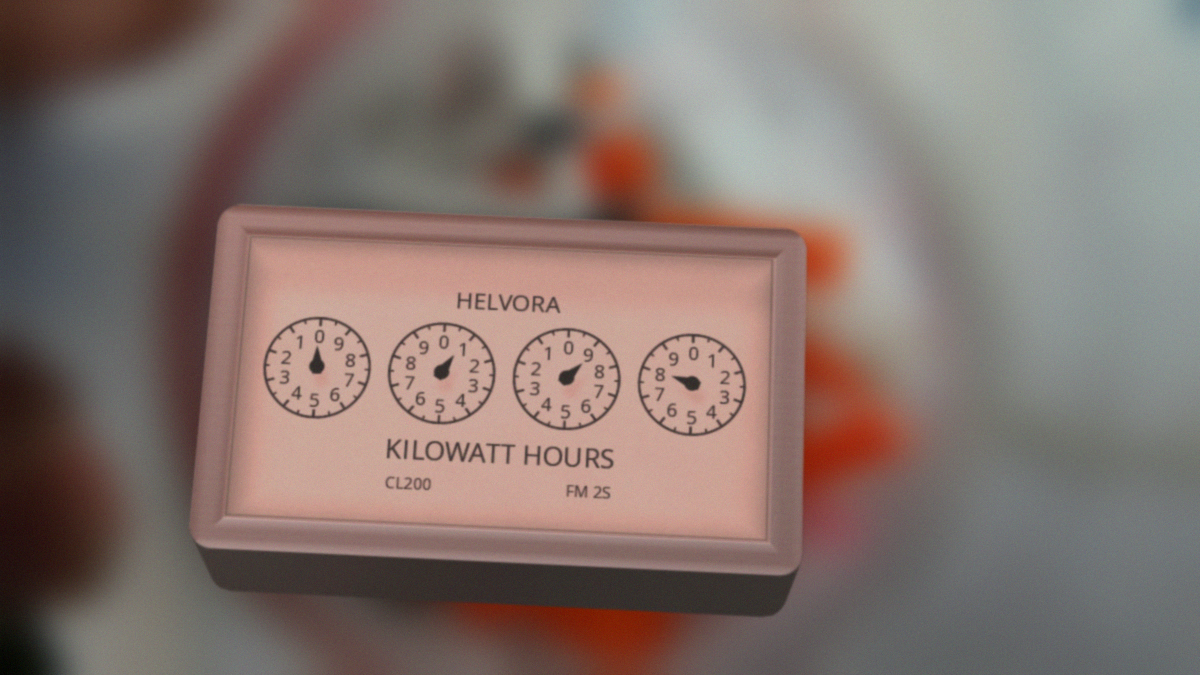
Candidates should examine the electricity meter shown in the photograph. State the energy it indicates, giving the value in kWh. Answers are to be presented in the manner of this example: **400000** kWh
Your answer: **88** kWh
